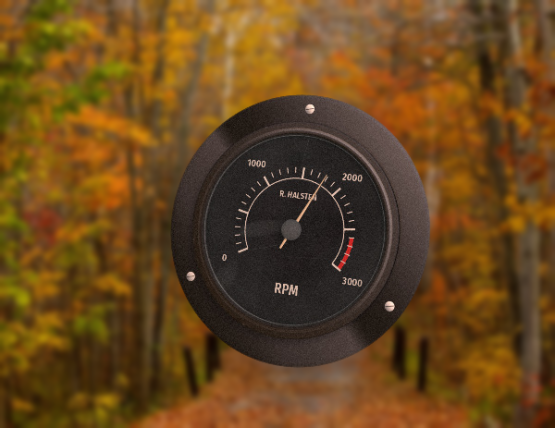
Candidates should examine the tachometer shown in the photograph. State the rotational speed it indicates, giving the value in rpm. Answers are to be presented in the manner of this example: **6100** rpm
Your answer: **1800** rpm
